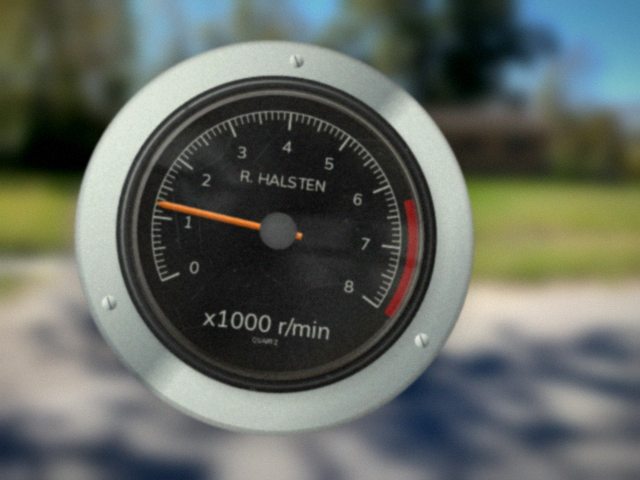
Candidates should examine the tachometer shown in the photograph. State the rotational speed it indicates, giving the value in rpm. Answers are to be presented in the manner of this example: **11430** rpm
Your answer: **1200** rpm
